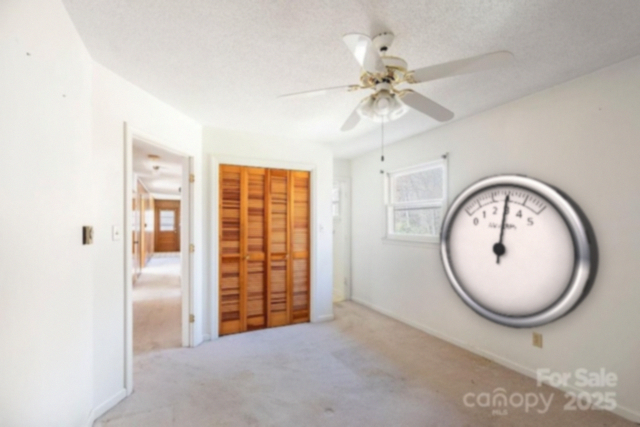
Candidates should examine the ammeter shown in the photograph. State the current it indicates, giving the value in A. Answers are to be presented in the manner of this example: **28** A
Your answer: **3** A
